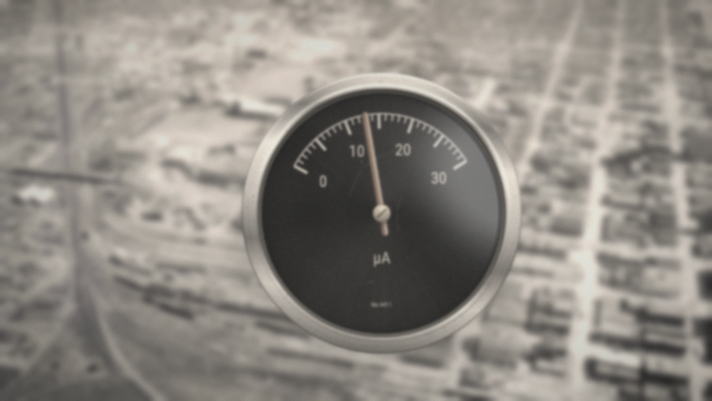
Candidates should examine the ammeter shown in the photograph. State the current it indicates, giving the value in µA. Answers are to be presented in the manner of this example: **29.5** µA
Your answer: **13** µA
